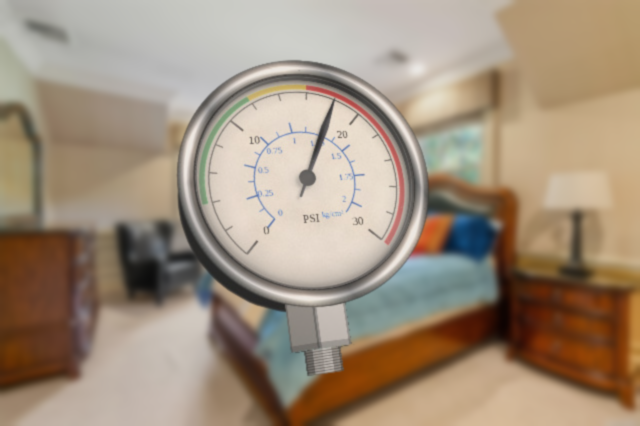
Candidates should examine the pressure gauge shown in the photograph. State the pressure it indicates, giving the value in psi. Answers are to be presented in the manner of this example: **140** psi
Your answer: **18** psi
